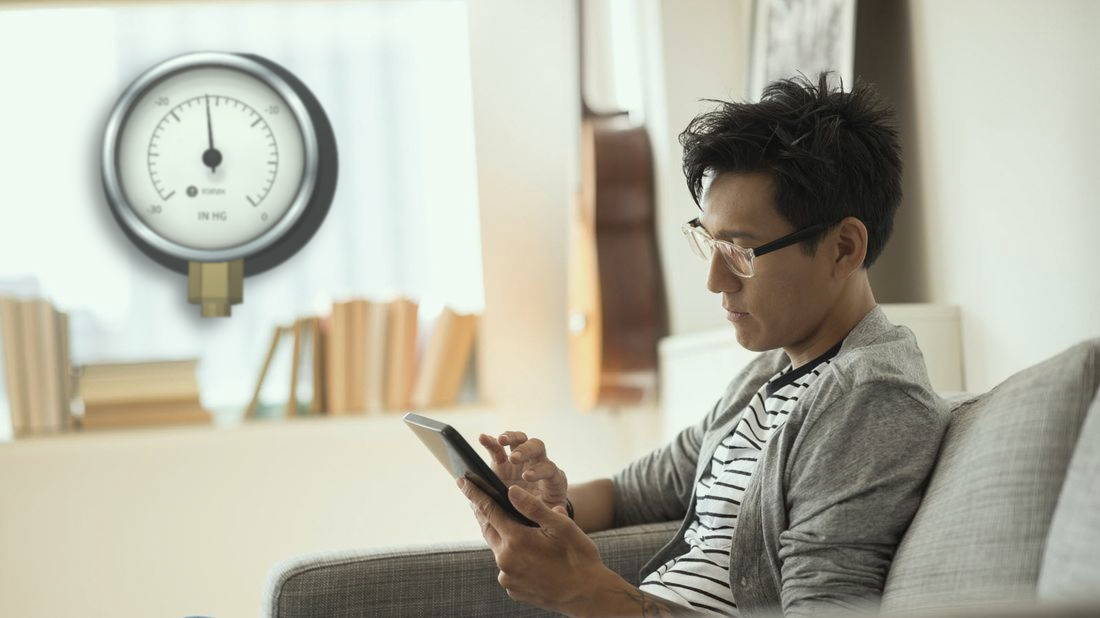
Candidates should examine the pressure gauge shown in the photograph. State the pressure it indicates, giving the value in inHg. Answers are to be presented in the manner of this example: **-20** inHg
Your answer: **-16** inHg
